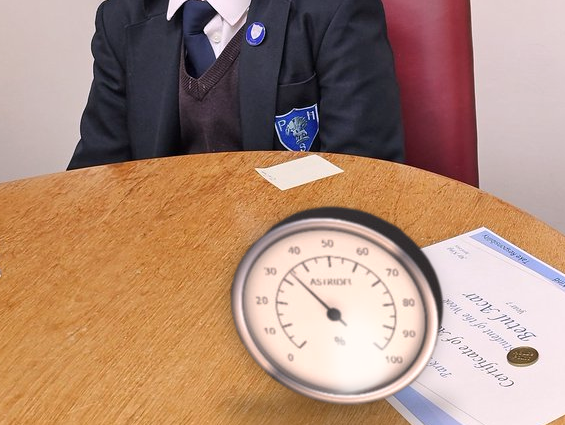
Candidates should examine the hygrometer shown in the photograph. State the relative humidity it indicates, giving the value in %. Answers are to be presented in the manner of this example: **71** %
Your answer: **35** %
